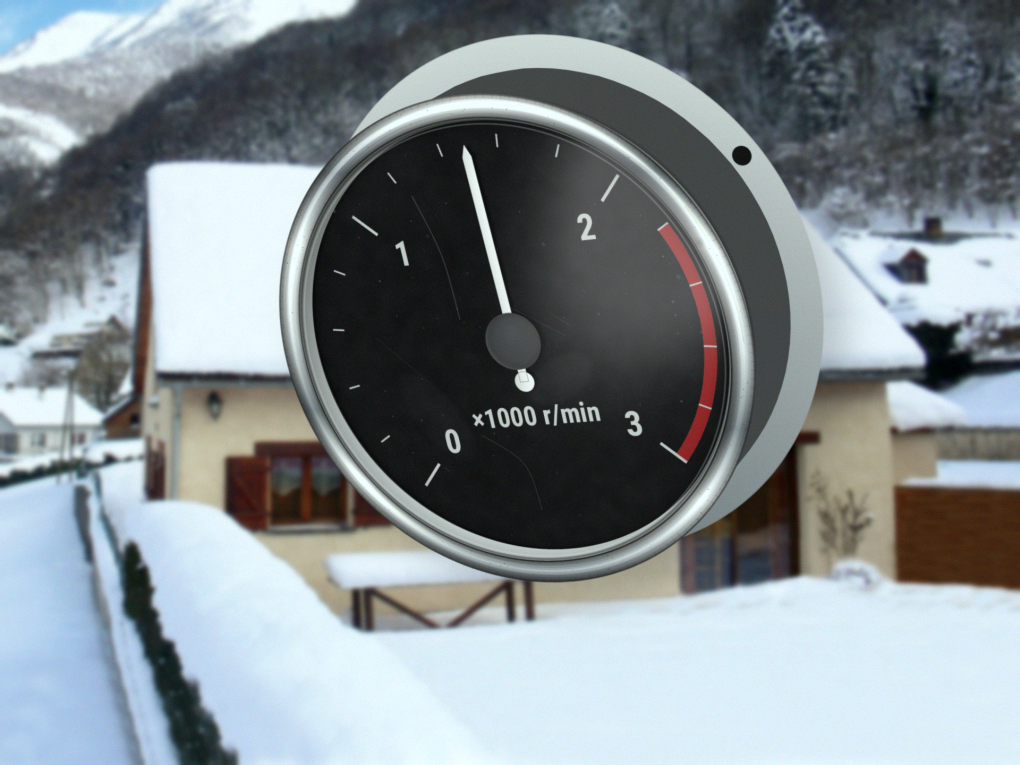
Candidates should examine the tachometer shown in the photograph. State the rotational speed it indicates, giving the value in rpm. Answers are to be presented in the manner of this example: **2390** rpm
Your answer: **1500** rpm
